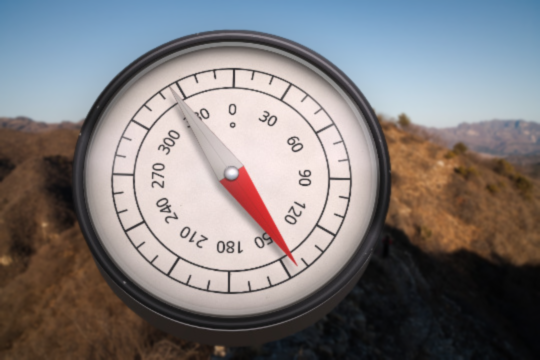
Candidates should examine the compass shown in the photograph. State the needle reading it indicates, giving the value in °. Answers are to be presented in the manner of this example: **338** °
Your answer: **145** °
